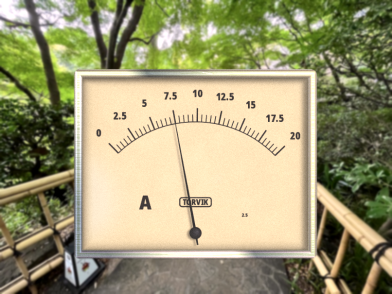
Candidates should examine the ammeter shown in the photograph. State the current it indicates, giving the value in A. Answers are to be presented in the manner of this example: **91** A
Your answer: **7.5** A
